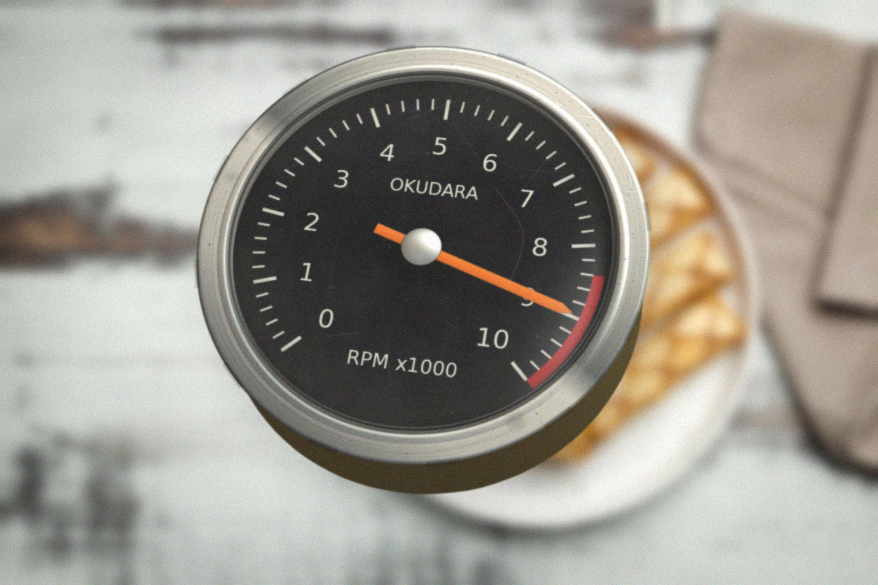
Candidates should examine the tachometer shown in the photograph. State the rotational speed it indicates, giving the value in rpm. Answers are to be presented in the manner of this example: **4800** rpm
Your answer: **9000** rpm
